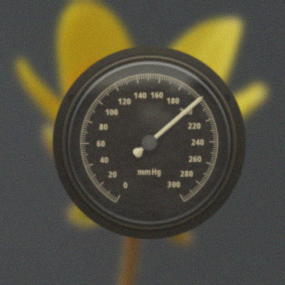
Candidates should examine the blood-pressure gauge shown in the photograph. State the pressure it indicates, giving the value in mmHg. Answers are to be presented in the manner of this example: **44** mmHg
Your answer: **200** mmHg
